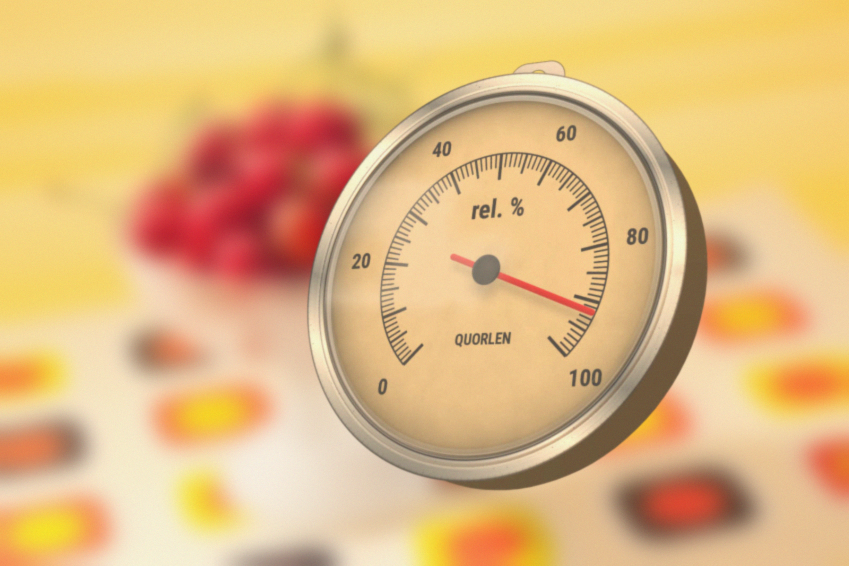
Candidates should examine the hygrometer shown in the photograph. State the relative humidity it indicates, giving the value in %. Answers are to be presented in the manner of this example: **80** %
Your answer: **92** %
